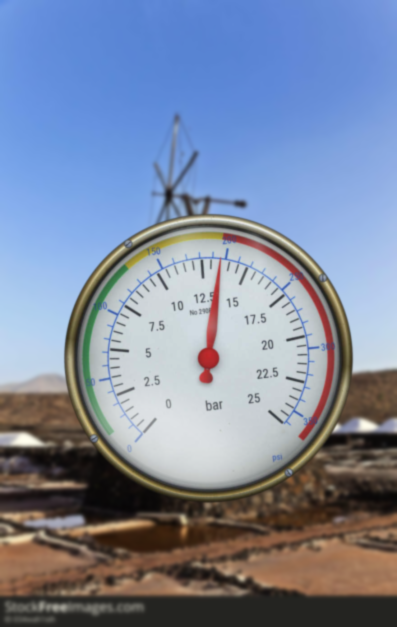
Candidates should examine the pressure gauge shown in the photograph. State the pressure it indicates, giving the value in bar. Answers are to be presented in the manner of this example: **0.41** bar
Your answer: **13.5** bar
